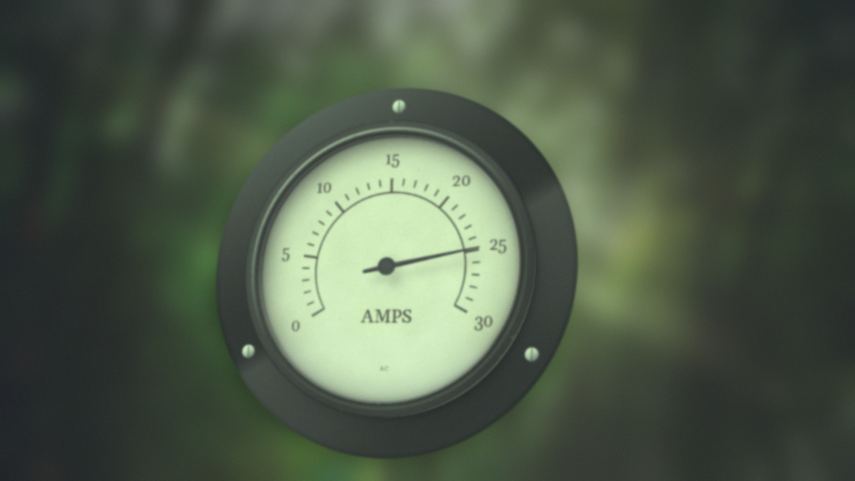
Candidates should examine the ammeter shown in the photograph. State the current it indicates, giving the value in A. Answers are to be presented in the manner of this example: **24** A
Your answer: **25** A
